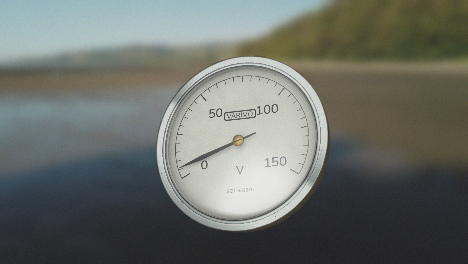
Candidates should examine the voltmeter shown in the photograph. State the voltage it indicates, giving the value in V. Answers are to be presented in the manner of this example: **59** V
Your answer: **5** V
